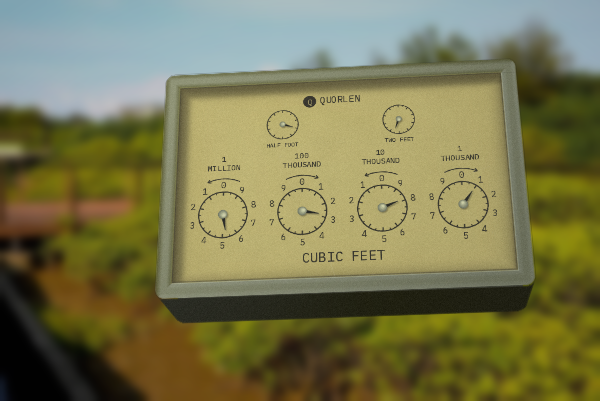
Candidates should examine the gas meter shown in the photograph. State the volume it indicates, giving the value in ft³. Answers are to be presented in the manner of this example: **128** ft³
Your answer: **528100** ft³
